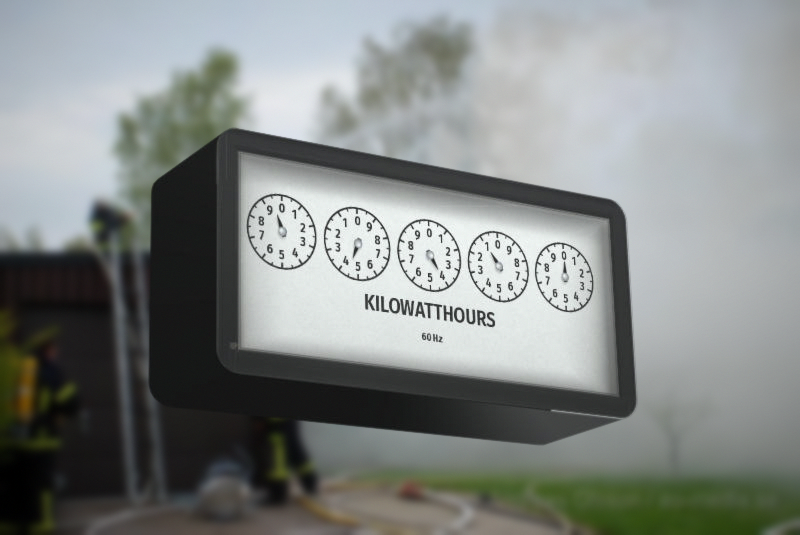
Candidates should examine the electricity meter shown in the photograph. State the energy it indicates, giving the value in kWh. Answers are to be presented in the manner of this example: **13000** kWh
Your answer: **94410** kWh
